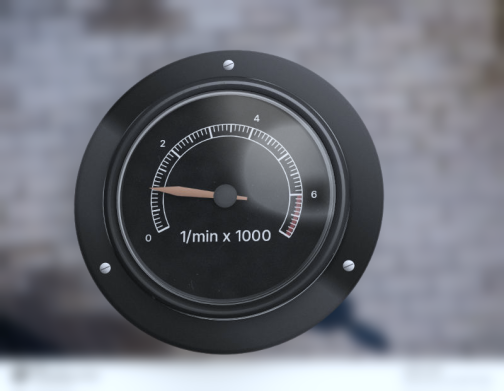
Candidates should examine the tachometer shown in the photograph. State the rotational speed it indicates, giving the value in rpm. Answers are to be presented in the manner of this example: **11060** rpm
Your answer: **1000** rpm
